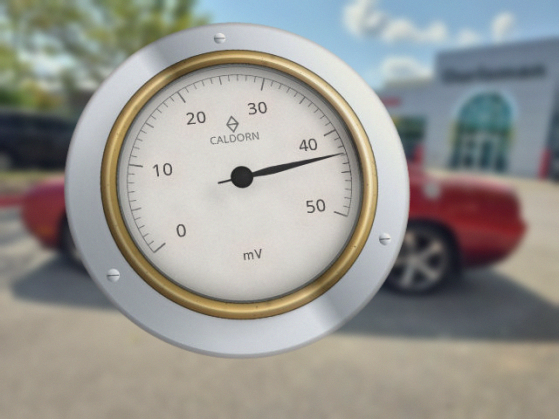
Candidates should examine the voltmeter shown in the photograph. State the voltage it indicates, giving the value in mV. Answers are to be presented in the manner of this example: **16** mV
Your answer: **43** mV
